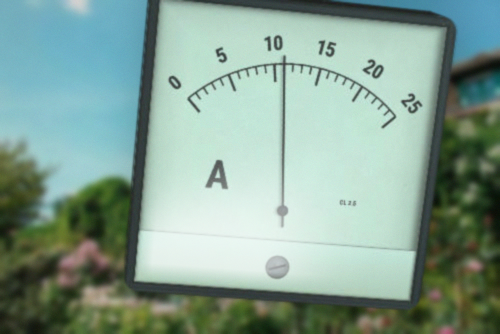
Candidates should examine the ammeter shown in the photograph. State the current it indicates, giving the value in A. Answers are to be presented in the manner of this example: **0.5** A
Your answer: **11** A
